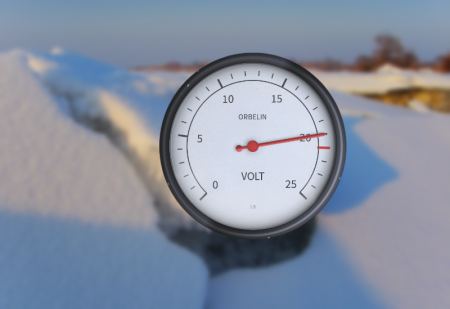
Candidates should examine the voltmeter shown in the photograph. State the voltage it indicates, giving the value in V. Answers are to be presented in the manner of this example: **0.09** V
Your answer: **20** V
